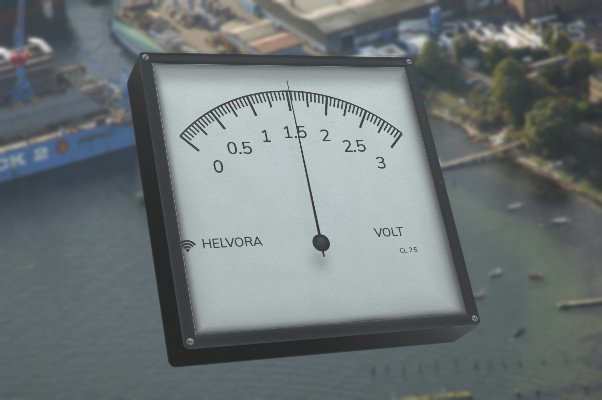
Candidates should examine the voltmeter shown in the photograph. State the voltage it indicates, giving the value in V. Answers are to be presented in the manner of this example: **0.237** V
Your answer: **1.5** V
